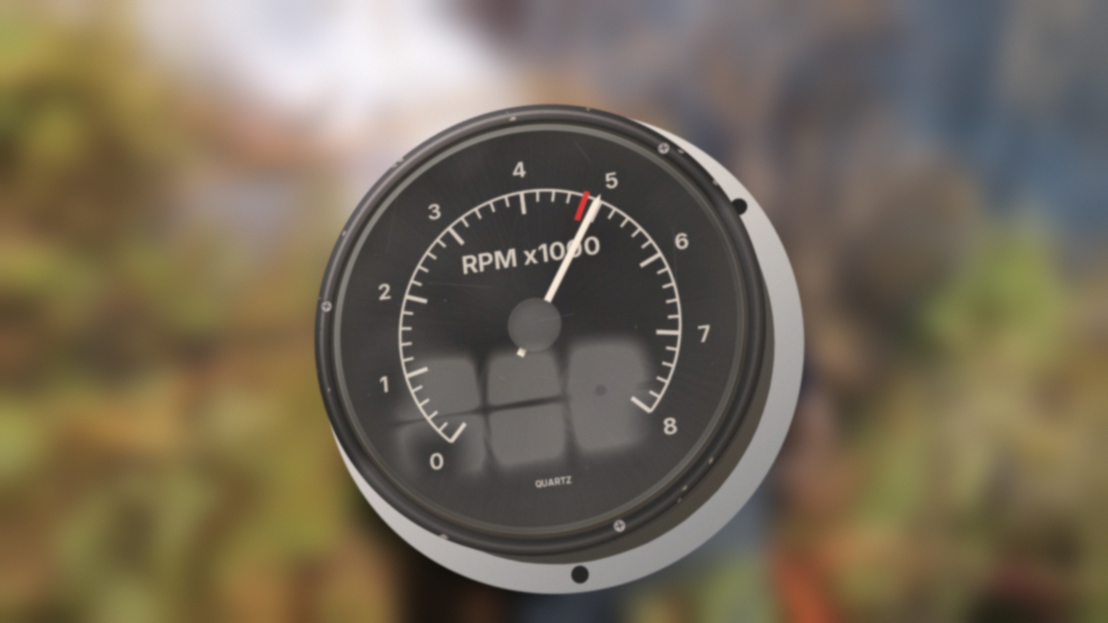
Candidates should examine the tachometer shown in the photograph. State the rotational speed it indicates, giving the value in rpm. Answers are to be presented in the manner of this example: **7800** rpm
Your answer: **5000** rpm
